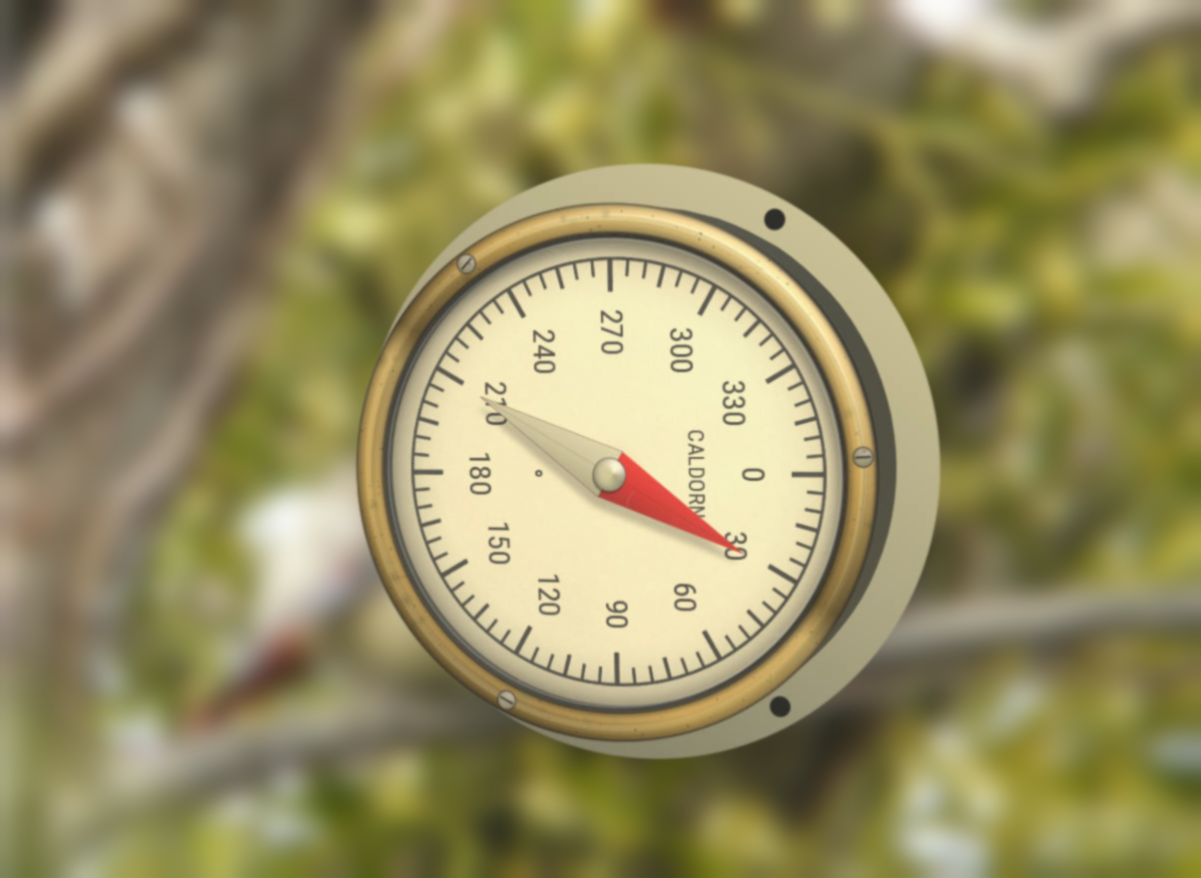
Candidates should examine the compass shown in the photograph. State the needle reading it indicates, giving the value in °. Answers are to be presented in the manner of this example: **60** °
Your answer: **30** °
